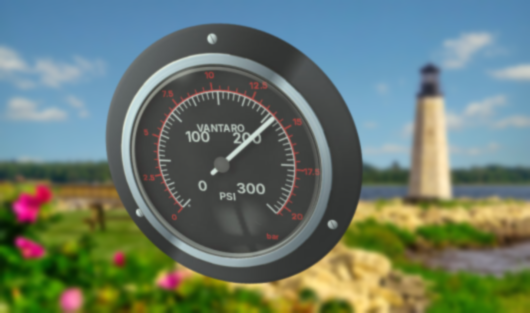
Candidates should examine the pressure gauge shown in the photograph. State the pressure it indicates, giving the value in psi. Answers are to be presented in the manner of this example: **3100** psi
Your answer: **205** psi
